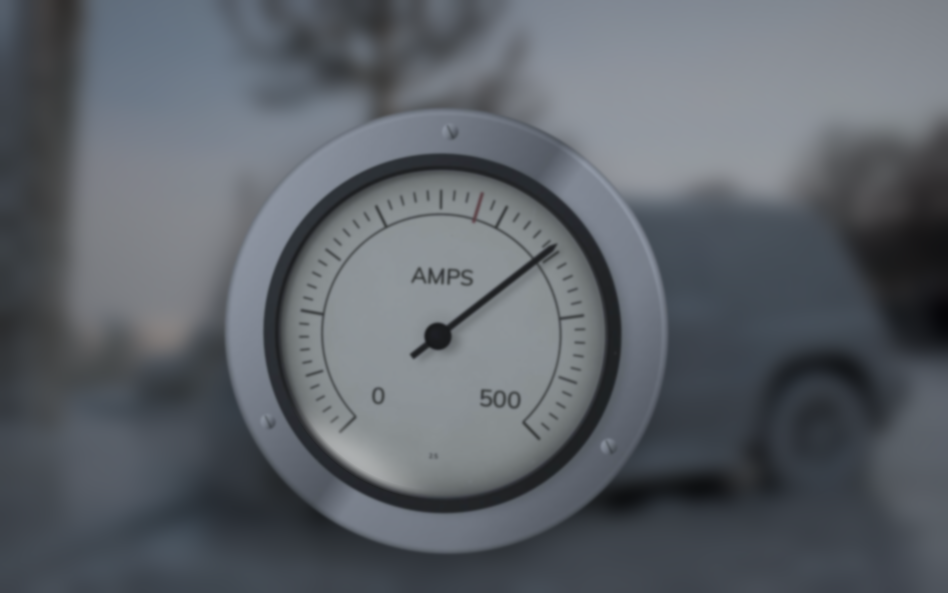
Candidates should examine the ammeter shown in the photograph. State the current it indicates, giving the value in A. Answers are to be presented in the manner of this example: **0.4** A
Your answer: **345** A
